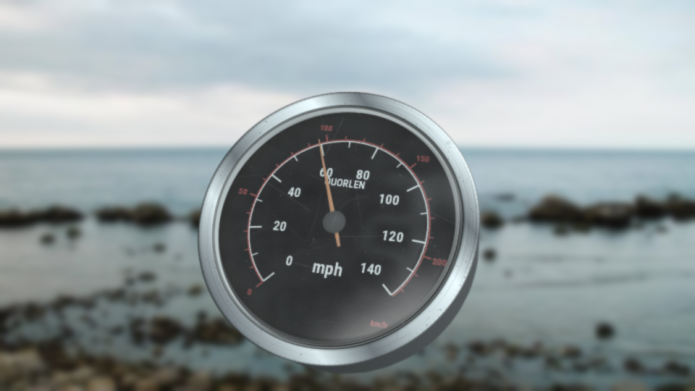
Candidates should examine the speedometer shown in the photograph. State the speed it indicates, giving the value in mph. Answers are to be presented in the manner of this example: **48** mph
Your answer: **60** mph
